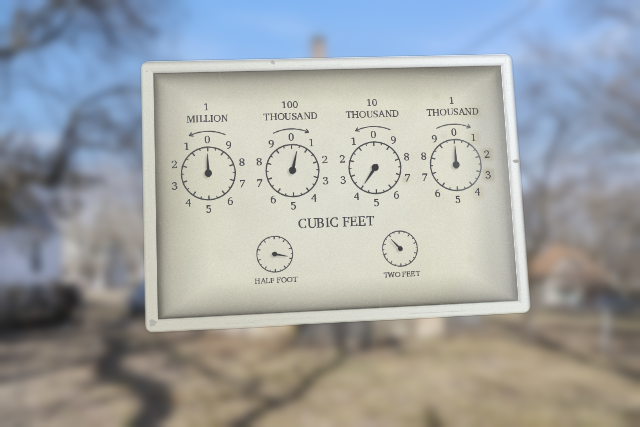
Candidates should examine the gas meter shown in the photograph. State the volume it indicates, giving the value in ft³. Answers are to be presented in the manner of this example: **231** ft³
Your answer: **4000** ft³
